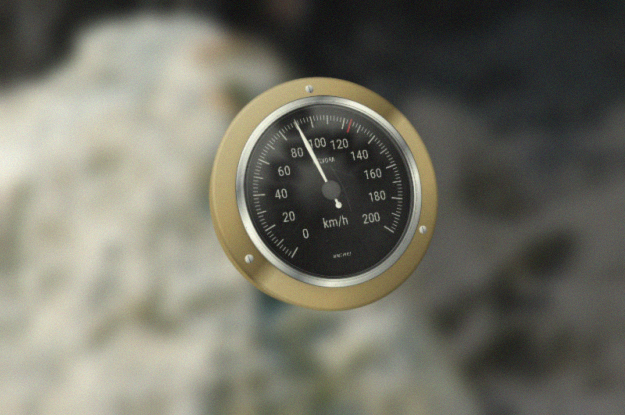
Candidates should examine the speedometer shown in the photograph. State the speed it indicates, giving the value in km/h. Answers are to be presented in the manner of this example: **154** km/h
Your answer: **90** km/h
